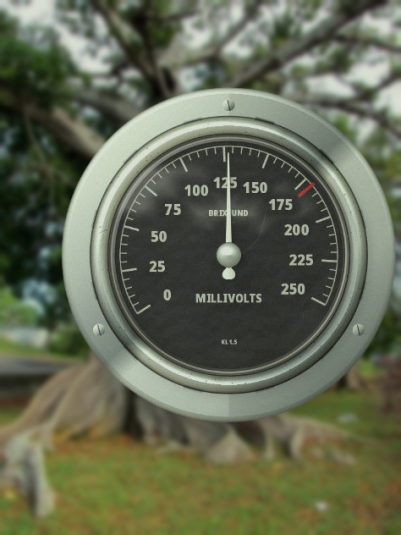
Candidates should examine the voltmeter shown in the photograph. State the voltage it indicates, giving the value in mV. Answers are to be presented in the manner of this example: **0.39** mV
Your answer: **127.5** mV
